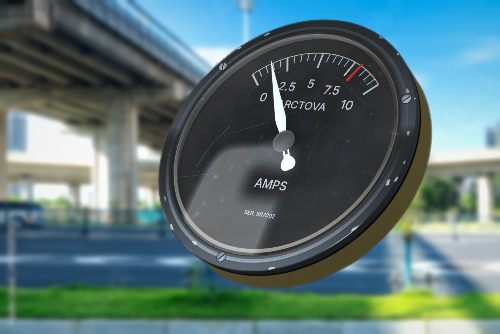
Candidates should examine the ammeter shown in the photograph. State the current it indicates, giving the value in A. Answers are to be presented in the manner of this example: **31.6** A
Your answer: **1.5** A
